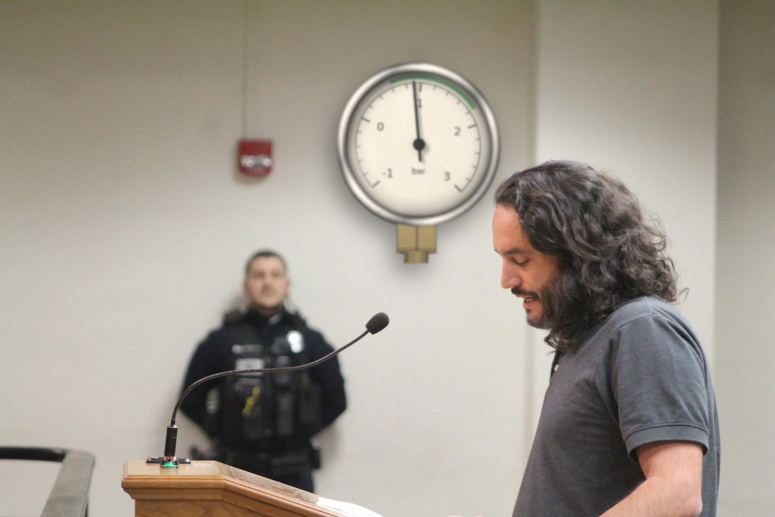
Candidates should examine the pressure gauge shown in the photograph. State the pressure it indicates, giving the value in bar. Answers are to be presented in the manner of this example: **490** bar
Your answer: **0.9** bar
